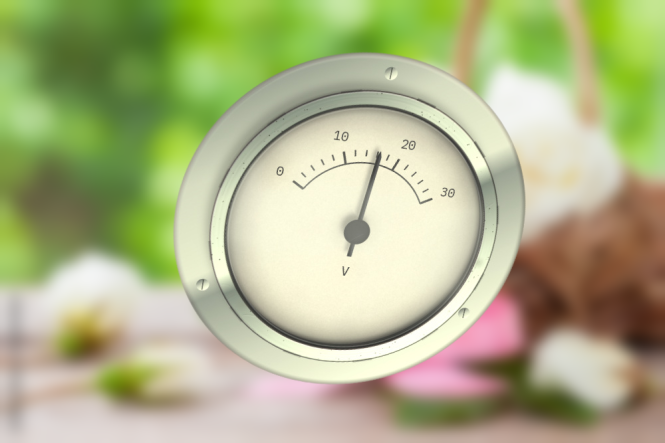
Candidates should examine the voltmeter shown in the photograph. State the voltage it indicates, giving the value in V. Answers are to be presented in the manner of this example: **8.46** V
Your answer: **16** V
